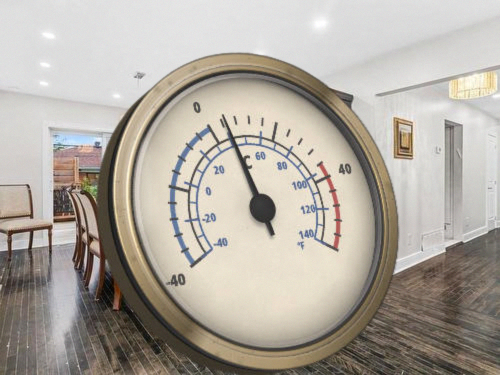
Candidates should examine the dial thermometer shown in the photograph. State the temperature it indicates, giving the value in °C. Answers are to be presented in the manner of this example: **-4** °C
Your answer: **4** °C
